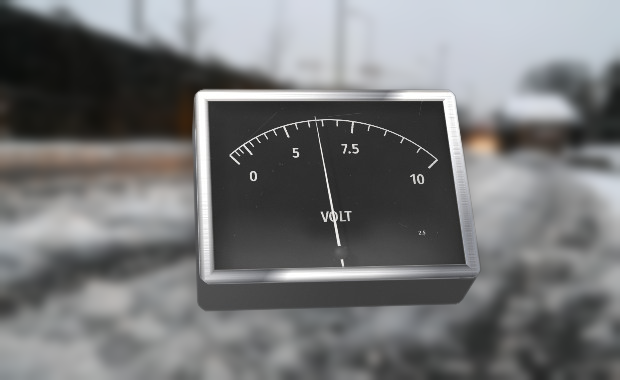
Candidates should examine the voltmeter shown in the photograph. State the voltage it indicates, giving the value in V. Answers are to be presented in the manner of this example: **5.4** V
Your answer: **6.25** V
